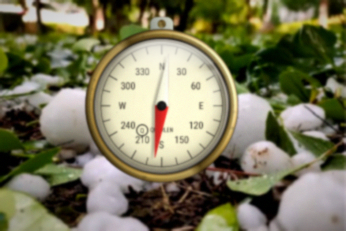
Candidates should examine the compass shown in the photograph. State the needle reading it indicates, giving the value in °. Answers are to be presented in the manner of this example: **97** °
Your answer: **187.5** °
